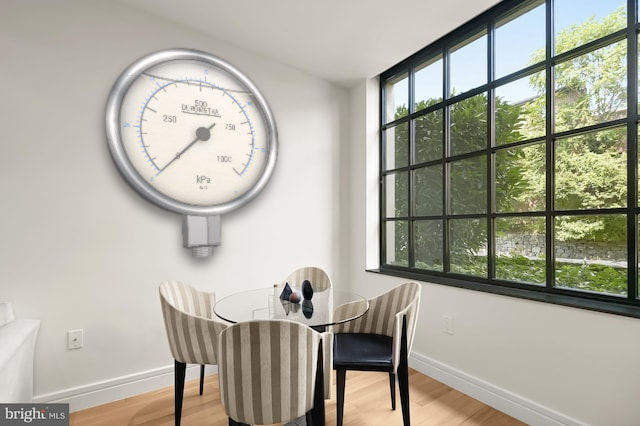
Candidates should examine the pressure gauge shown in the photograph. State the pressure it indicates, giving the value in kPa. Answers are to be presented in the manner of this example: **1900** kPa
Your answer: **0** kPa
